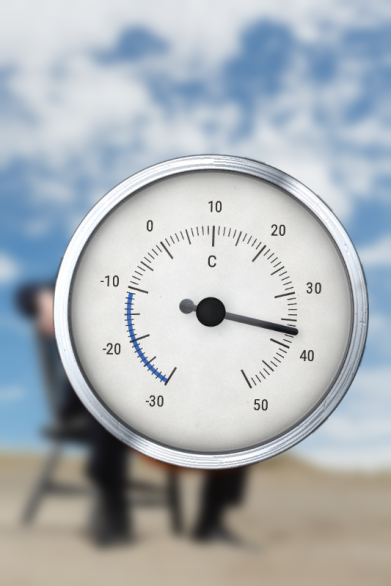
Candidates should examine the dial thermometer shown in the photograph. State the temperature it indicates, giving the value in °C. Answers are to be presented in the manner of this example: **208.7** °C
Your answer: **37** °C
